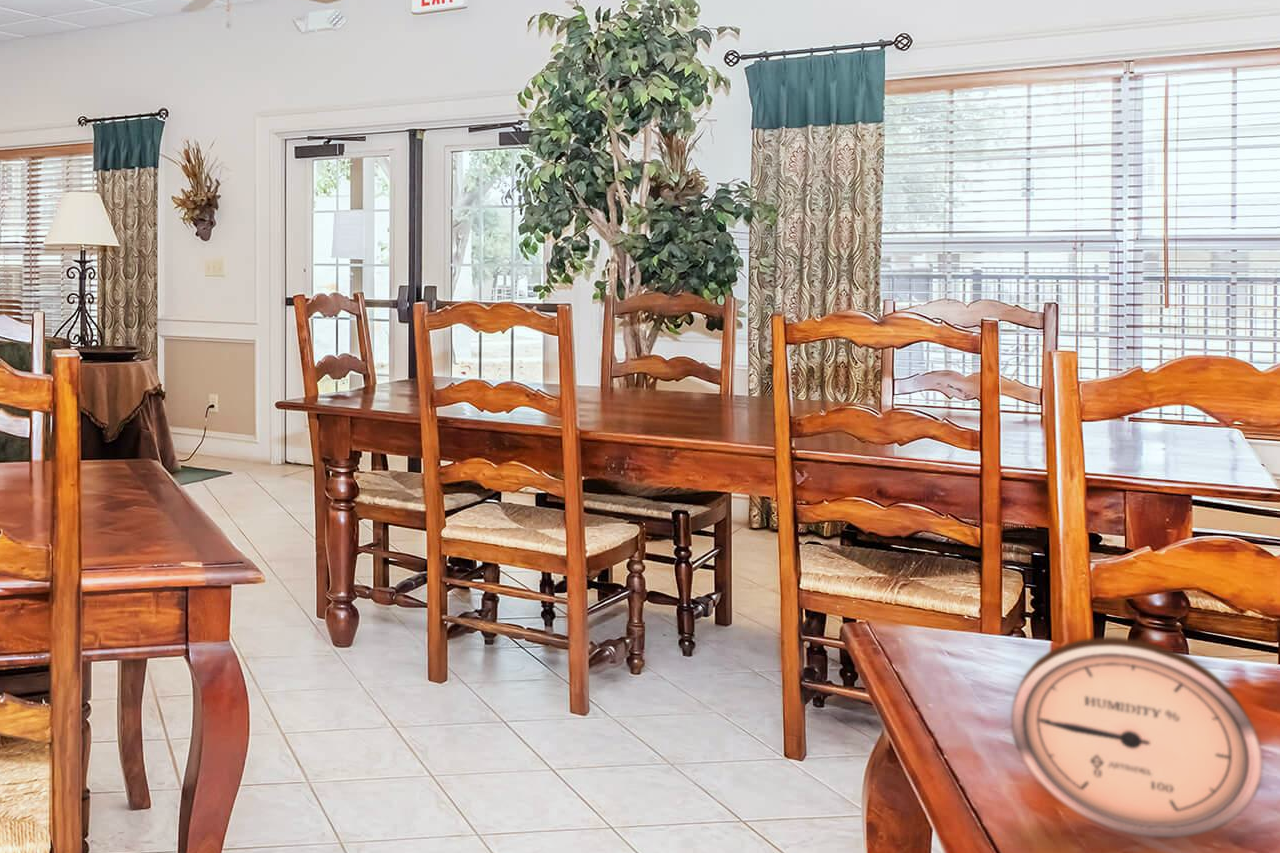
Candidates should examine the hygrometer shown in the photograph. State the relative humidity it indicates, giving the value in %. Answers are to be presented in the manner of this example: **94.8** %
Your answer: **20** %
